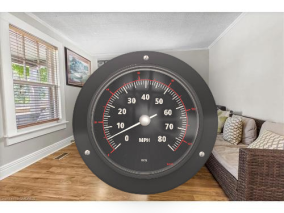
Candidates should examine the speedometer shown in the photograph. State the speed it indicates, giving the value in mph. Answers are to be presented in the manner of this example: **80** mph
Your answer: **5** mph
